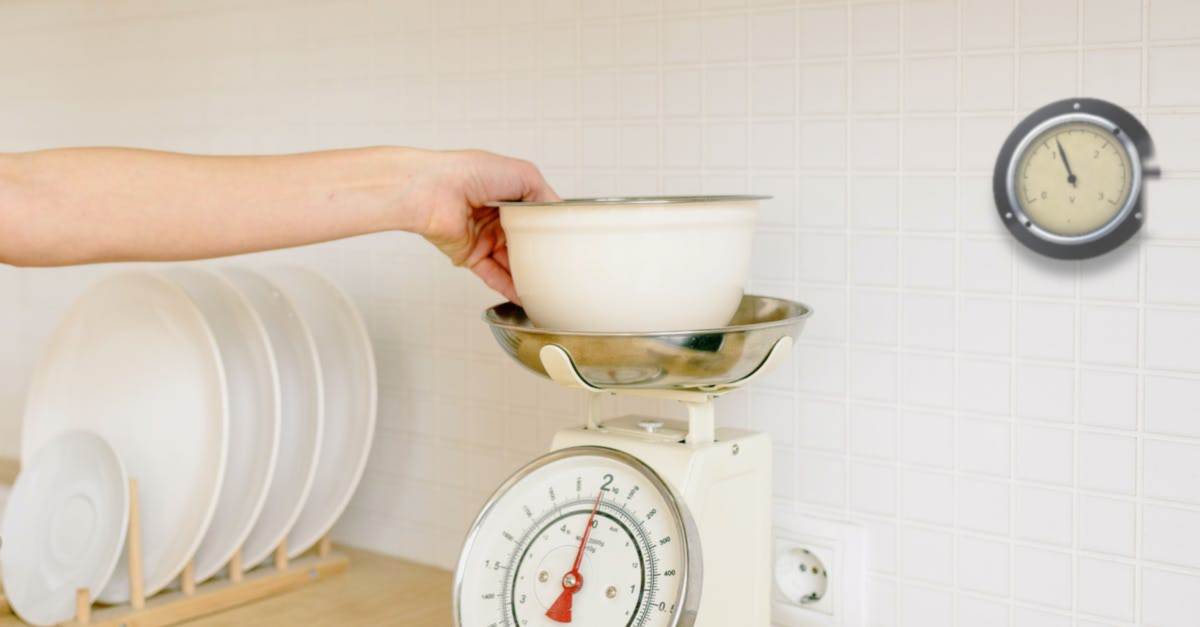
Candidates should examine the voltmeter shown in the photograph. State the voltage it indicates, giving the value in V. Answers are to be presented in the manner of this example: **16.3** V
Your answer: **1.2** V
